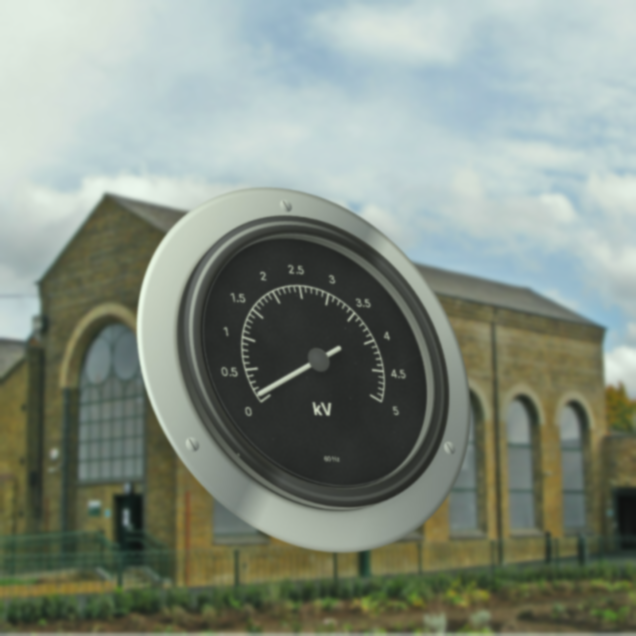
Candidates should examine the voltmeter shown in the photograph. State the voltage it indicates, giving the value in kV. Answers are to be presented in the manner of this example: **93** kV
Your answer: **0.1** kV
